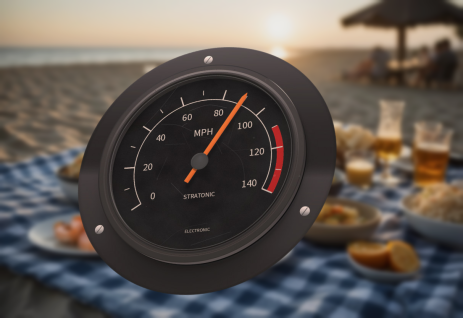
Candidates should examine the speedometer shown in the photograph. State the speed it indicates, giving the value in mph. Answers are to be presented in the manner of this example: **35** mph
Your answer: **90** mph
